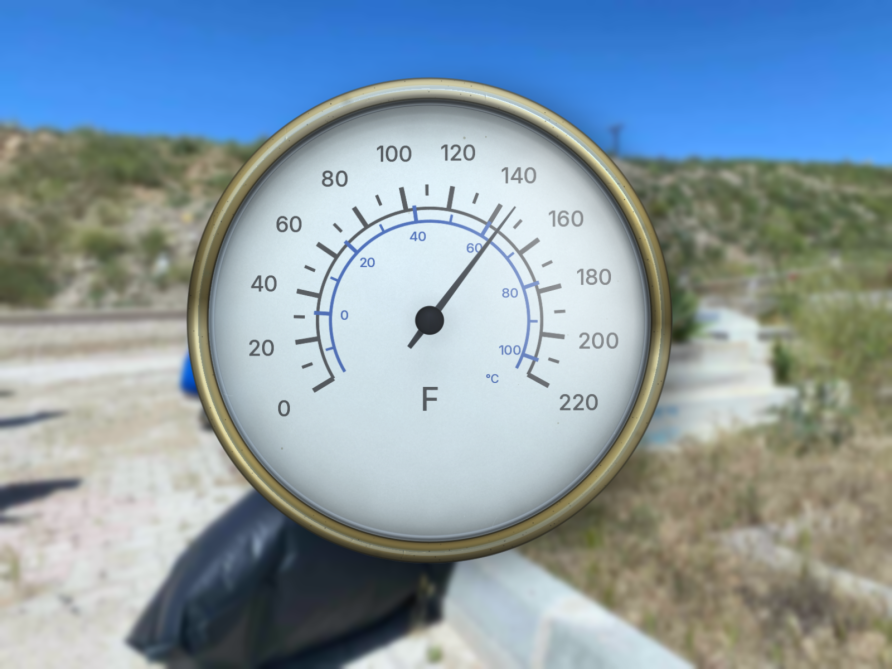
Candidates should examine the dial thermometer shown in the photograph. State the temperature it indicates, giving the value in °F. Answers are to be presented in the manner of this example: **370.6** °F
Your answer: **145** °F
